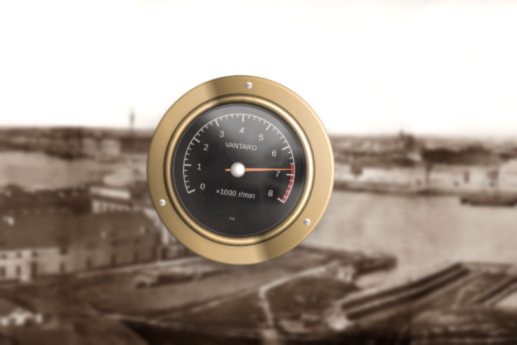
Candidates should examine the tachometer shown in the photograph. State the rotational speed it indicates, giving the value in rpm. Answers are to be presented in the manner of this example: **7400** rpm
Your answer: **6800** rpm
